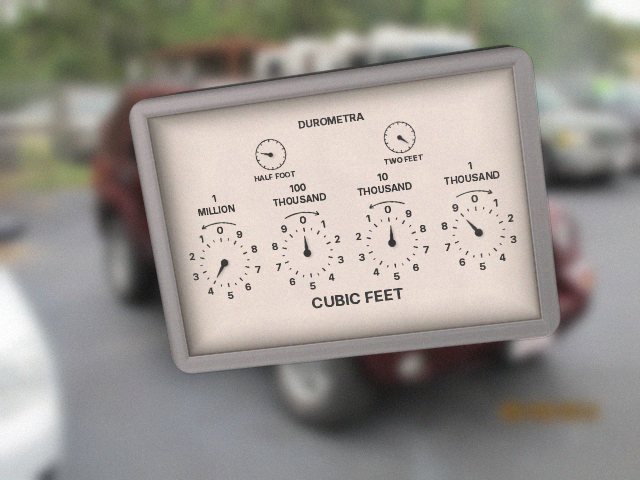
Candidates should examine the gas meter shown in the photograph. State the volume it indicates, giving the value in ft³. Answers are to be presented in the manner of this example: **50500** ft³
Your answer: **399900** ft³
